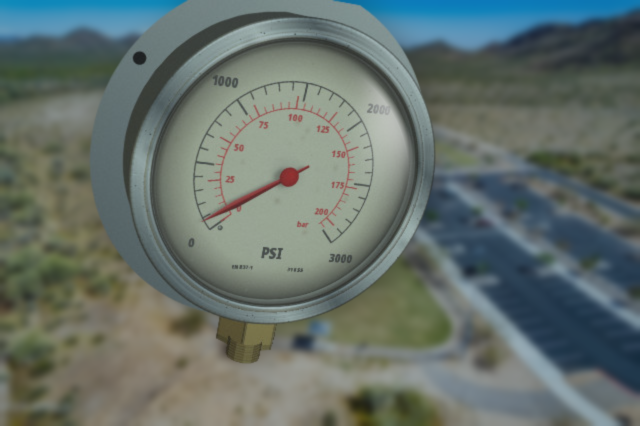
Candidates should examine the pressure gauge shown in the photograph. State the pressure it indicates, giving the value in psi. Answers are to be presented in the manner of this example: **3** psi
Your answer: **100** psi
